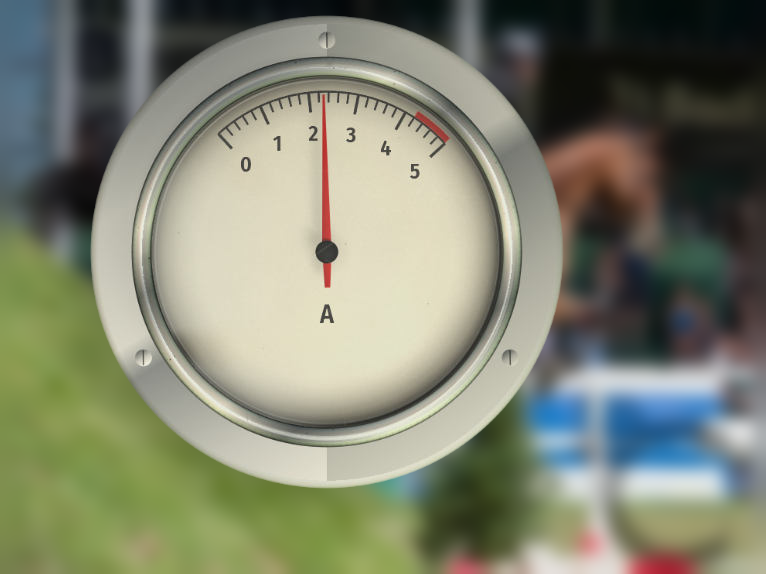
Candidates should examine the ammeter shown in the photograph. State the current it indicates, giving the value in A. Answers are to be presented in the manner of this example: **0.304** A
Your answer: **2.3** A
